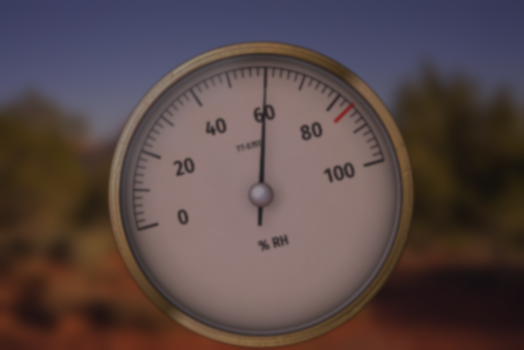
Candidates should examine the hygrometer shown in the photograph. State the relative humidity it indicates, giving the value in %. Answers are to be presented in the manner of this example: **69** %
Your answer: **60** %
